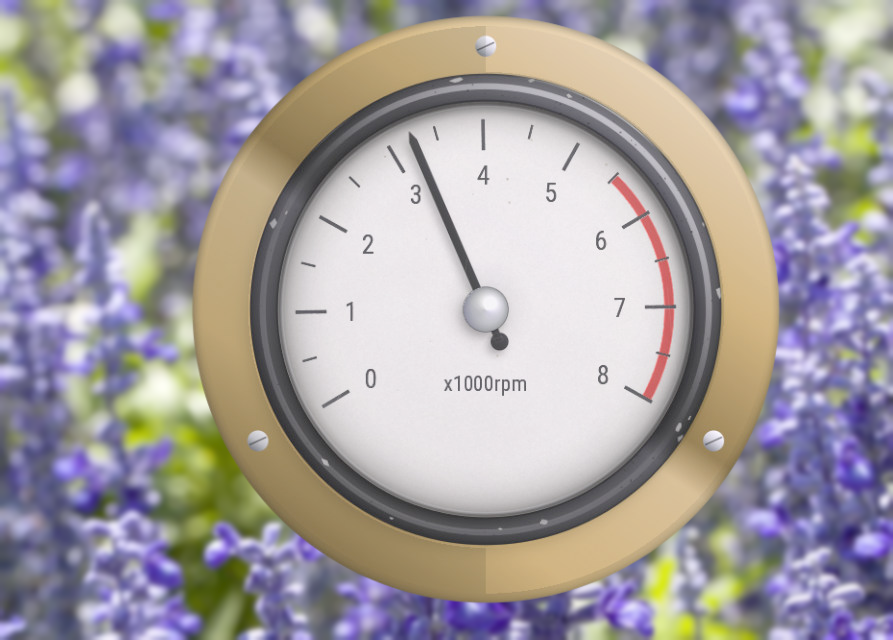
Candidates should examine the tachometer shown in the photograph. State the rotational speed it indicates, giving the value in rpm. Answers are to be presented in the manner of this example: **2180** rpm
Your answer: **3250** rpm
